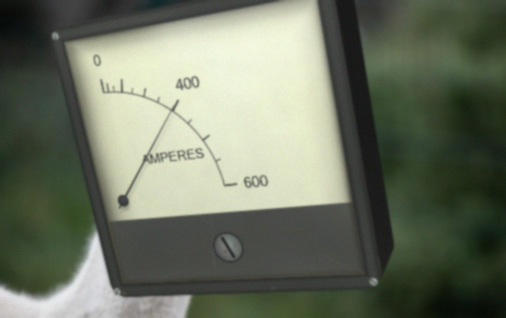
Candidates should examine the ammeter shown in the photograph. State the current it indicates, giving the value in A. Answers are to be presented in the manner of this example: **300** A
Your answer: **400** A
